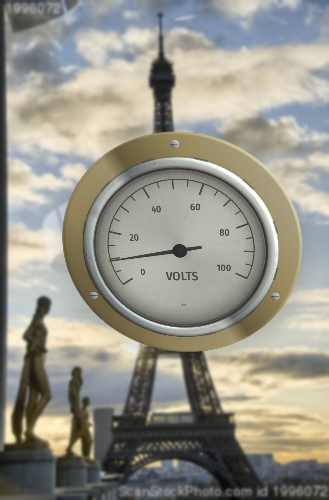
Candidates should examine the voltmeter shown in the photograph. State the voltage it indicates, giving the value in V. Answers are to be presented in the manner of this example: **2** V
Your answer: **10** V
